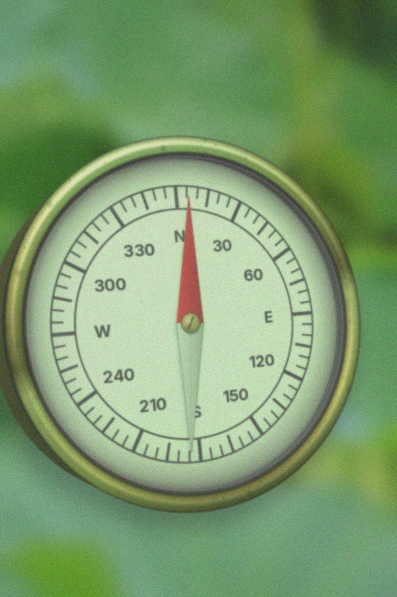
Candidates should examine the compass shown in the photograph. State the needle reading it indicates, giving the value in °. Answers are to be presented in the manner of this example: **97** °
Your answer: **5** °
